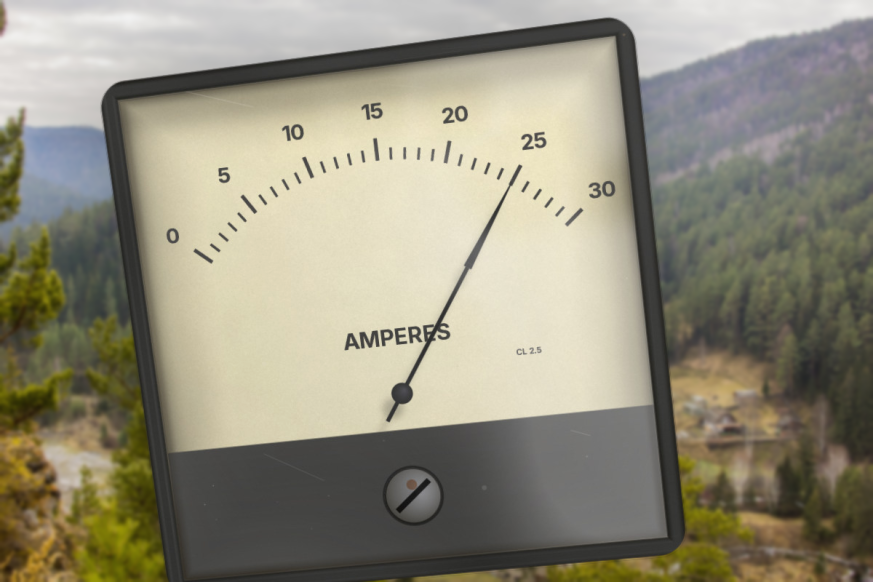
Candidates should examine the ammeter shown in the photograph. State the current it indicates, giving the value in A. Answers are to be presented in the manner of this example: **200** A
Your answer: **25** A
